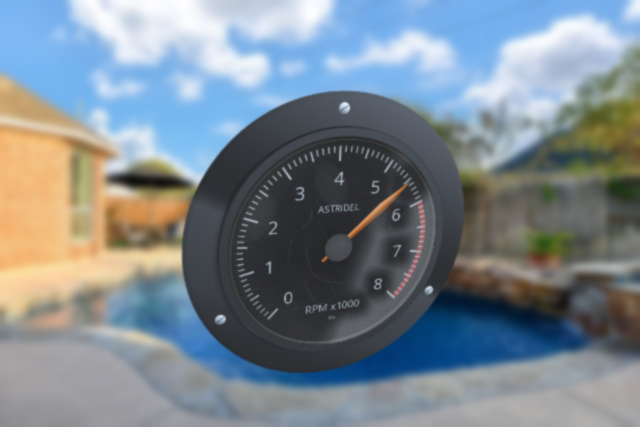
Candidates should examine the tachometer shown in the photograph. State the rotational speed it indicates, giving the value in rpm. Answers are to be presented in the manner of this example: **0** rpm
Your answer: **5500** rpm
